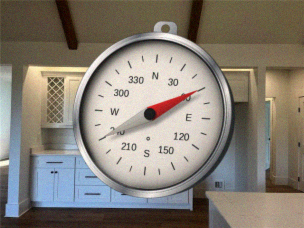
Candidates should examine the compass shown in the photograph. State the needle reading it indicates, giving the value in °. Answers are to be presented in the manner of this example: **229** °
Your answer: **60** °
